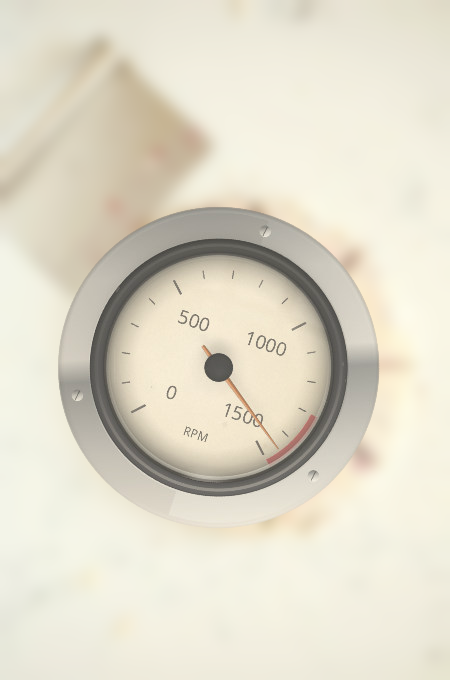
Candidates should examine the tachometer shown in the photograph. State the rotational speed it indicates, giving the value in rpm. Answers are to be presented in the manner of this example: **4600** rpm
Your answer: **1450** rpm
